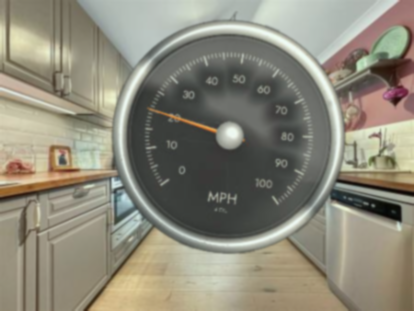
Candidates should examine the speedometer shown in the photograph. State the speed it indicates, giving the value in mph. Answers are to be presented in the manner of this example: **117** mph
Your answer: **20** mph
